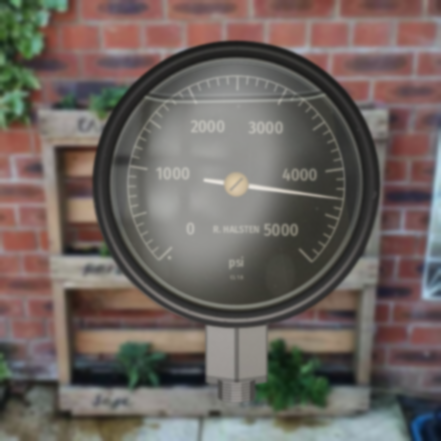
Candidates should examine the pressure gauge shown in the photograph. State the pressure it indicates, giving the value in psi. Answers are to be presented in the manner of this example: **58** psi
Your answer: **4300** psi
